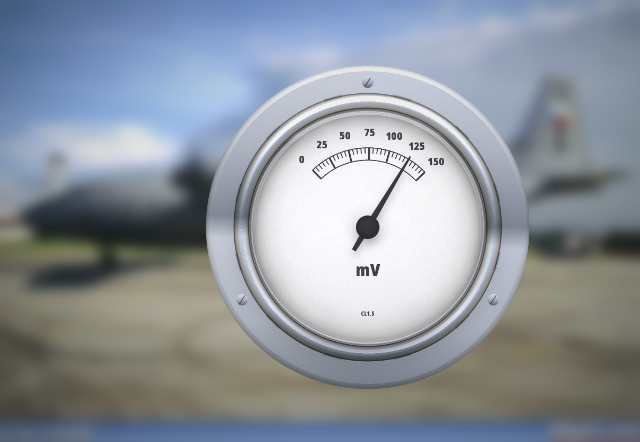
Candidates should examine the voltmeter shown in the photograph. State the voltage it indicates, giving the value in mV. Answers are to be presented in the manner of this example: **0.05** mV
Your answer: **125** mV
